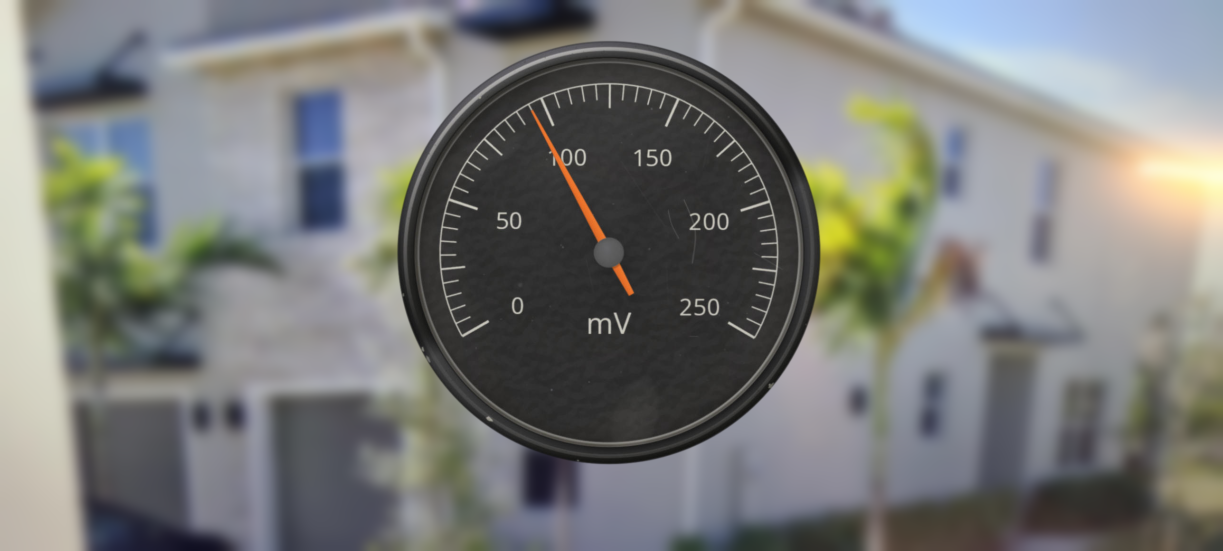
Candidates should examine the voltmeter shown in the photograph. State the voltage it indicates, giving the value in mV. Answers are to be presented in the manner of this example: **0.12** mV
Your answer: **95** mV
